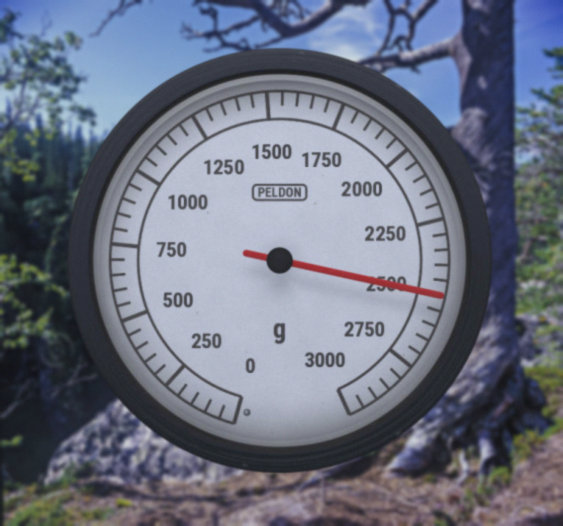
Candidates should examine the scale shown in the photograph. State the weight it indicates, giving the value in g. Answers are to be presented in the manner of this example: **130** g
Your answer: **2500** g
